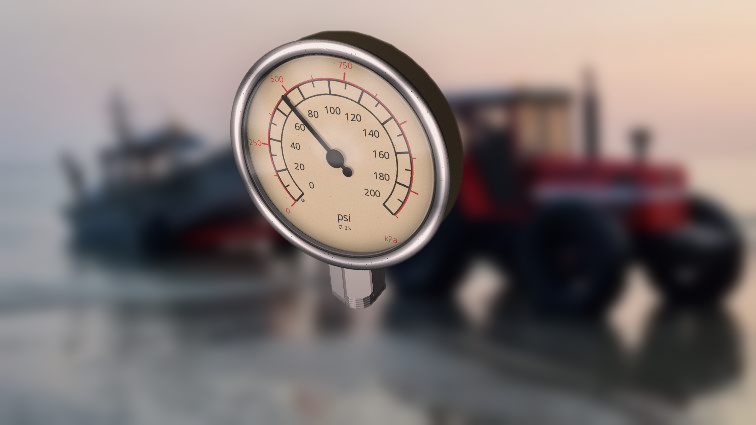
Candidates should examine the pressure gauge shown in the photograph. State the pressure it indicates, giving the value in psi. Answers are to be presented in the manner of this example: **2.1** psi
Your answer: **70** psi
